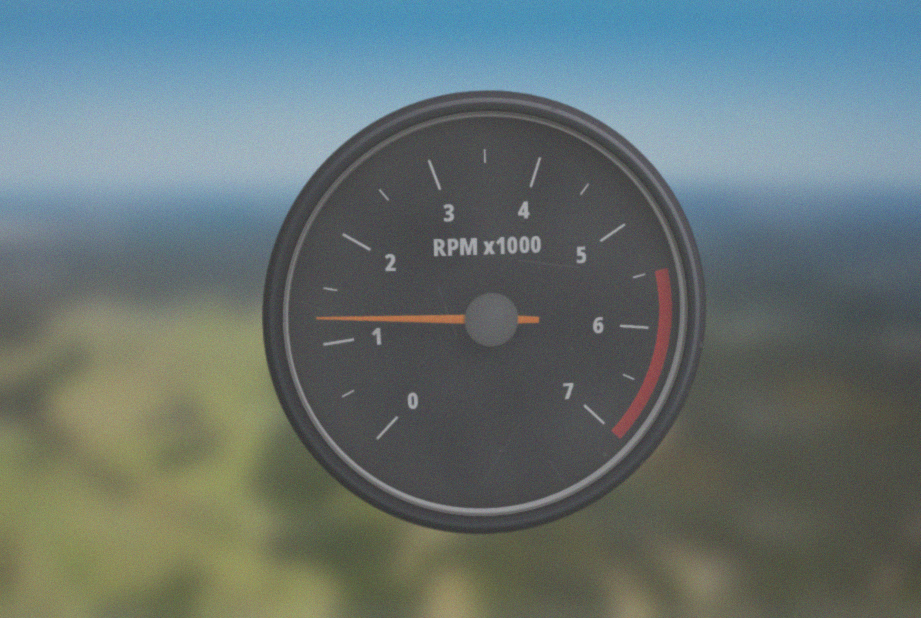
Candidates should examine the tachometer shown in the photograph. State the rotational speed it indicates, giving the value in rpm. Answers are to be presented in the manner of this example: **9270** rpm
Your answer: **1250** rpm
